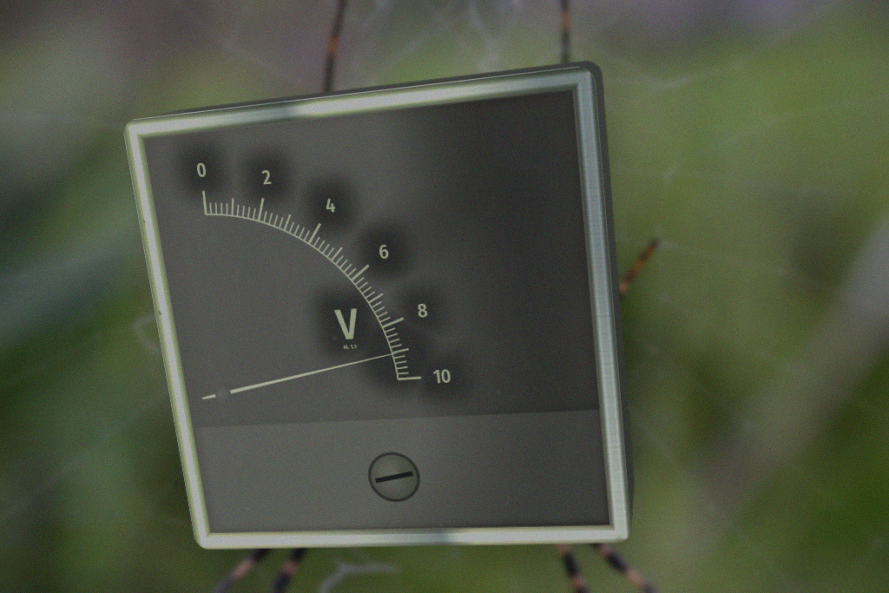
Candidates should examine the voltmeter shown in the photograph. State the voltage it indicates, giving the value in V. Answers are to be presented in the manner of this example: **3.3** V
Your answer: **9** V
